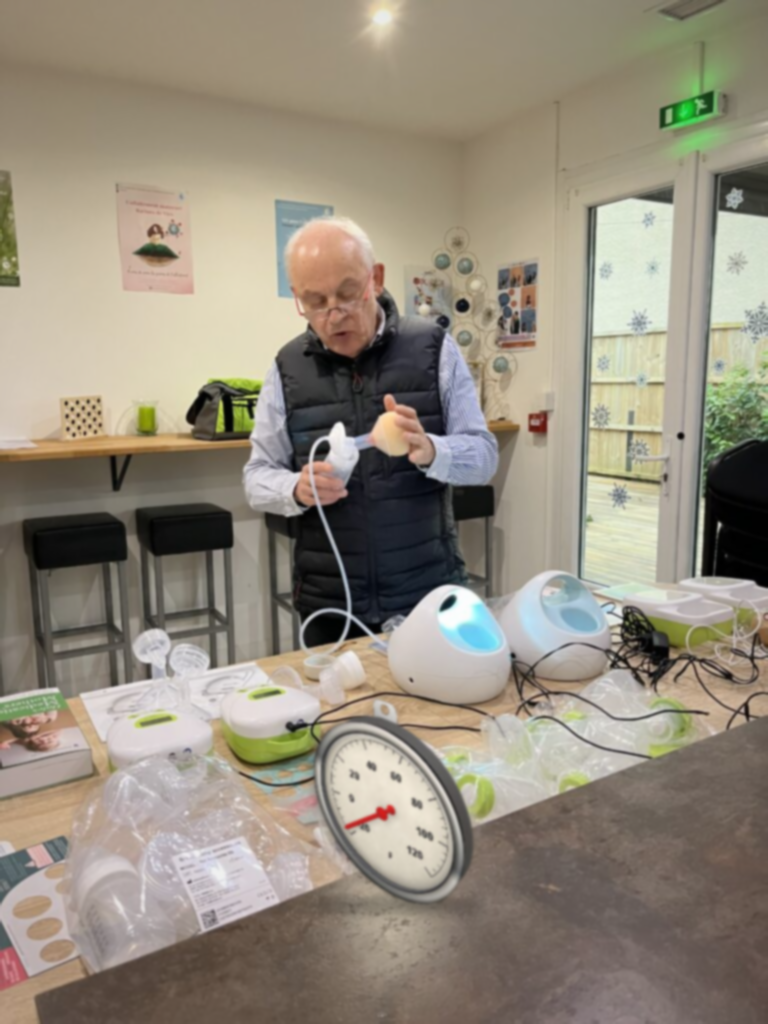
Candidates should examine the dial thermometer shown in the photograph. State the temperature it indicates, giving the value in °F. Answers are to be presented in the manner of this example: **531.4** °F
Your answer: **-16** °F
